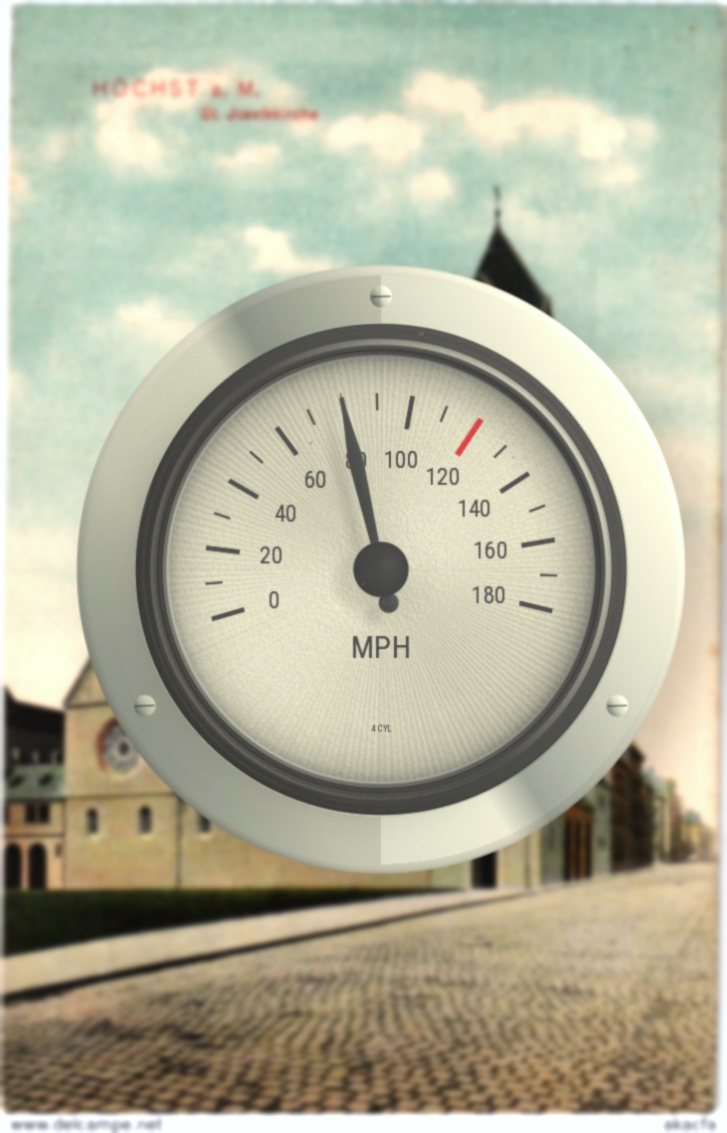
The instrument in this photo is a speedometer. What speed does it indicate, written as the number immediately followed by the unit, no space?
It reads 80mph
